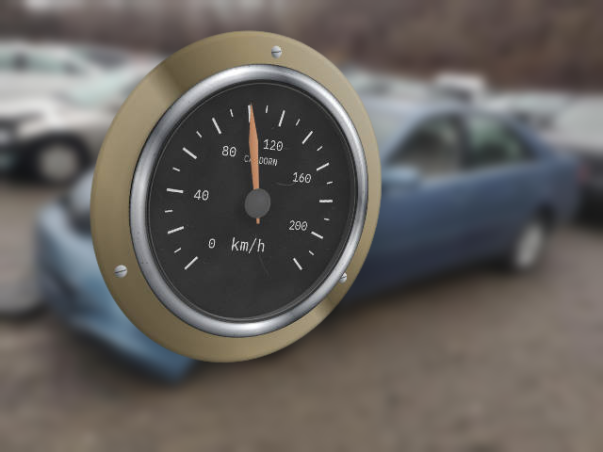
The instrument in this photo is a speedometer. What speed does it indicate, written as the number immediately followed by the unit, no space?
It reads 100km/h
